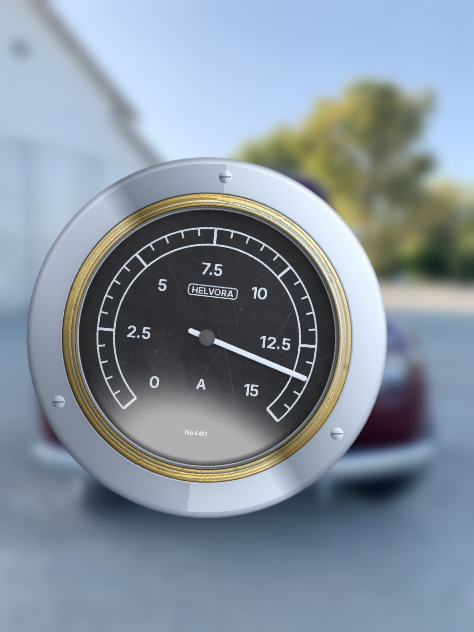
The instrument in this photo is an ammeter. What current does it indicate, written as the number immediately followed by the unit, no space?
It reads 13.5A
